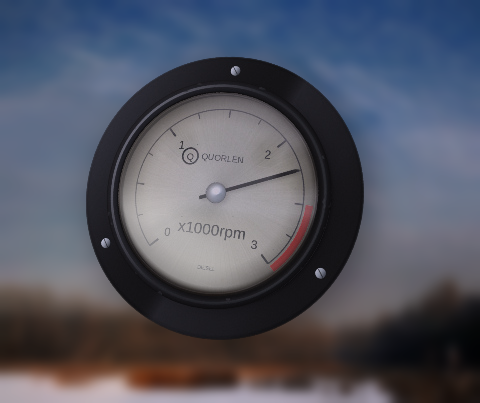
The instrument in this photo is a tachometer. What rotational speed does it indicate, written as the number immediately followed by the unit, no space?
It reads 2250rpm
